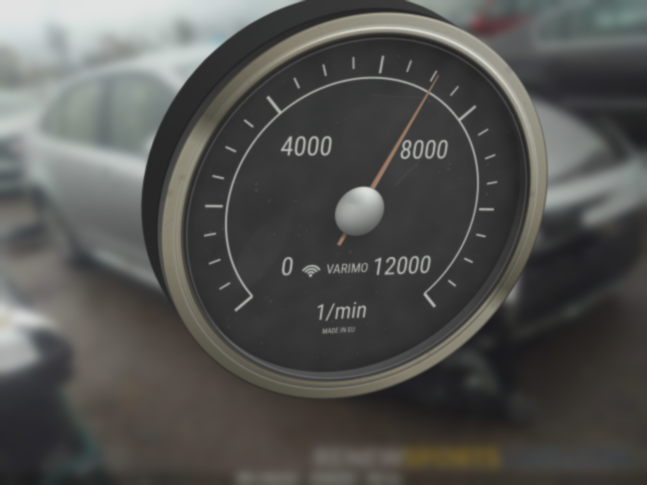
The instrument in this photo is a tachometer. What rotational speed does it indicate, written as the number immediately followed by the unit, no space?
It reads 7000rpm
